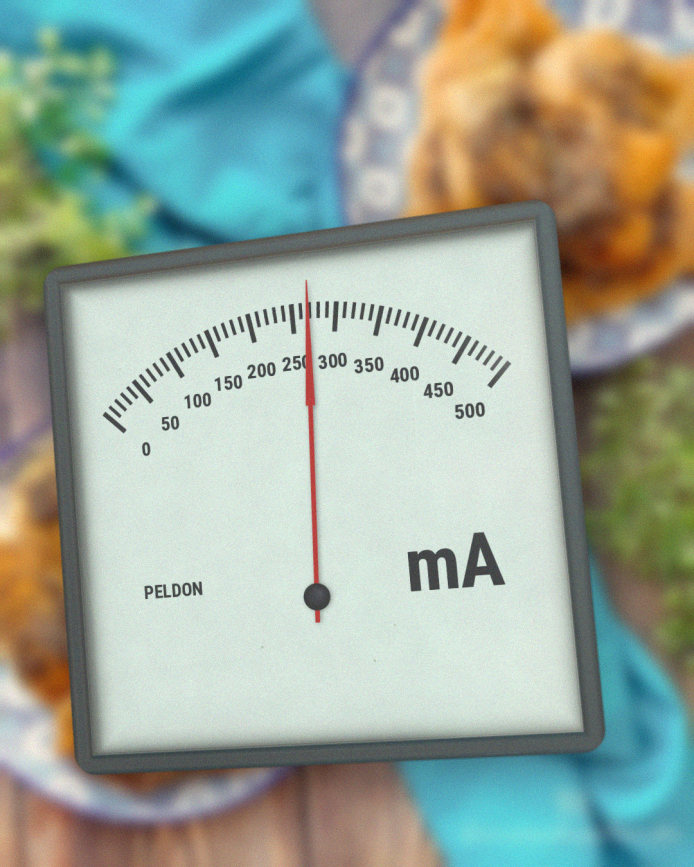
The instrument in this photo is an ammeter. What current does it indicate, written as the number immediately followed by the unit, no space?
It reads 270mA
